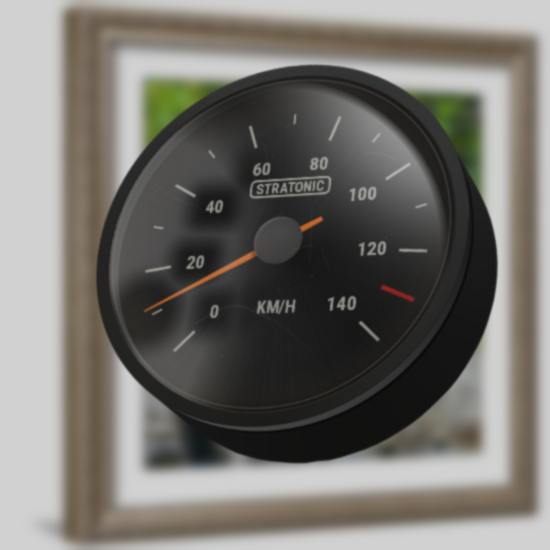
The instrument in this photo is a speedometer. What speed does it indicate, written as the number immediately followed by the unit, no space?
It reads 10km/h
